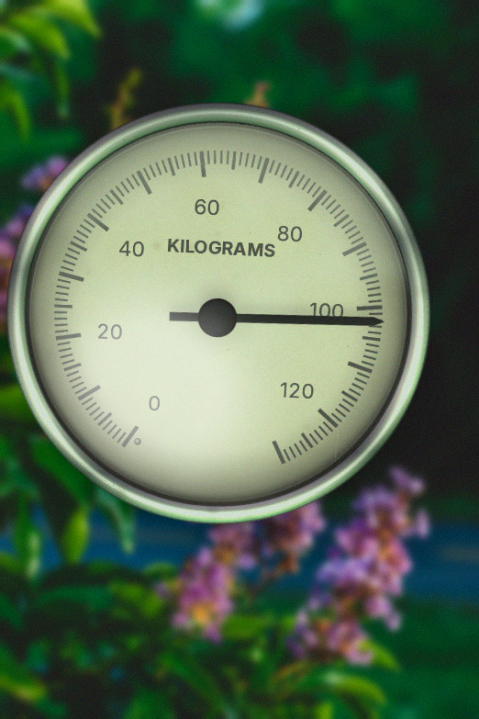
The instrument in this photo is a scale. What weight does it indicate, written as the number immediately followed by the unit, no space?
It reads 102kg
